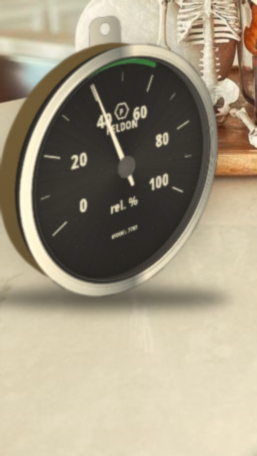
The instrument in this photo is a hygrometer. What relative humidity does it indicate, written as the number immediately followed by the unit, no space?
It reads 40%
